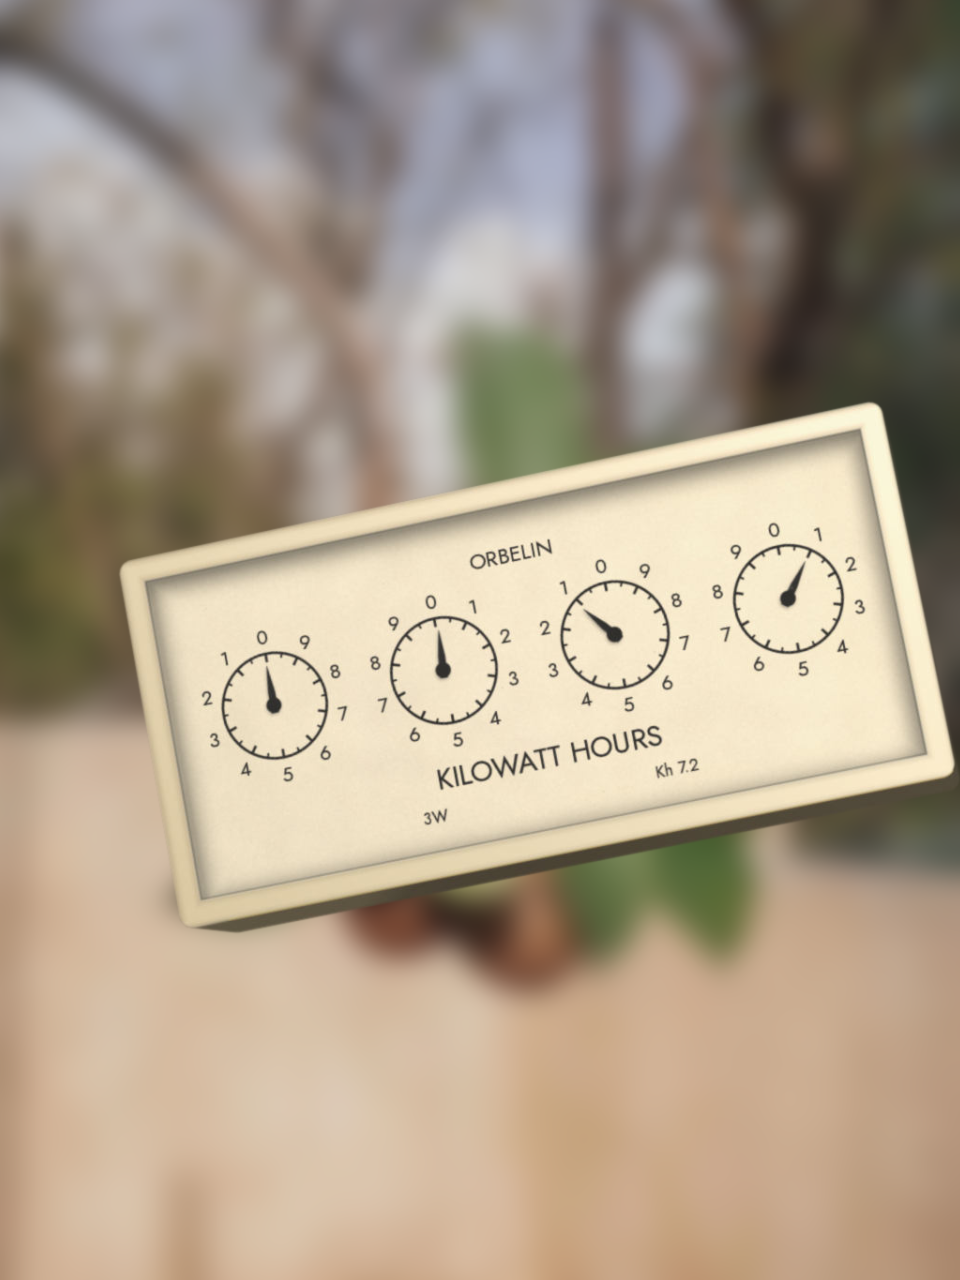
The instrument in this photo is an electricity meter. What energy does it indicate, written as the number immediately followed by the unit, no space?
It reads 11kWh
